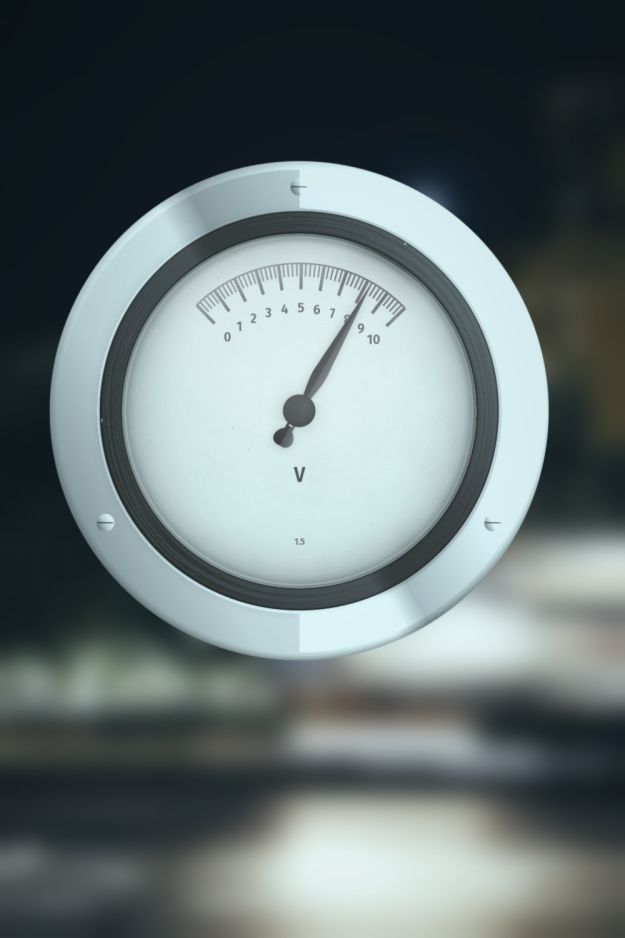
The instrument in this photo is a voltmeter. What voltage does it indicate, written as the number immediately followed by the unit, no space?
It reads 8.2V
